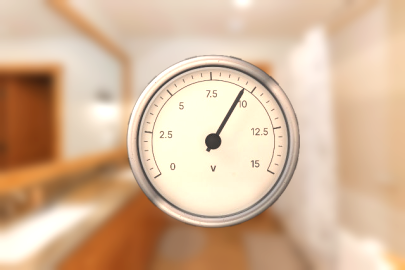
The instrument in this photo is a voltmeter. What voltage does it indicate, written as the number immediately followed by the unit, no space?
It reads 9.5V
